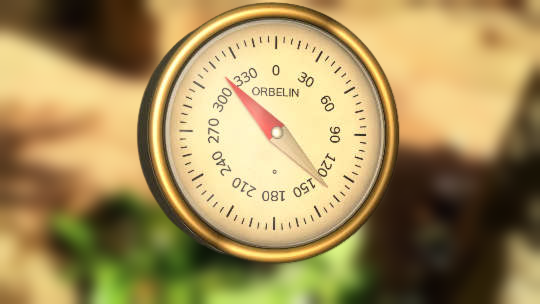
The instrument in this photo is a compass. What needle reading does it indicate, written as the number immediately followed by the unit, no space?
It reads 315°
